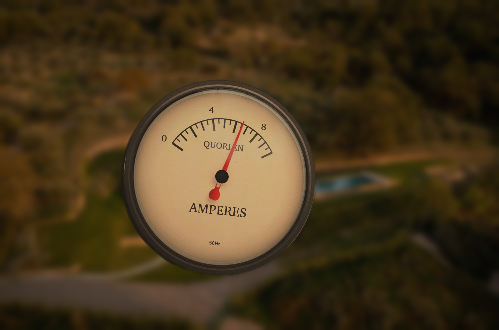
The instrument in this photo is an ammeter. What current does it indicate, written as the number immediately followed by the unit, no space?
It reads 6.5A
